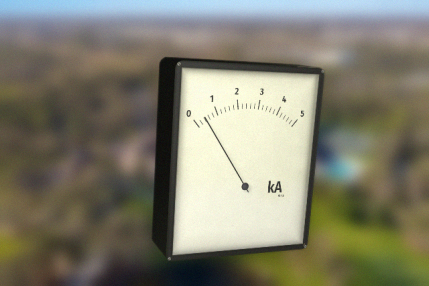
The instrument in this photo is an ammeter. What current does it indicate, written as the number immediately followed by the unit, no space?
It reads 0.4kA
